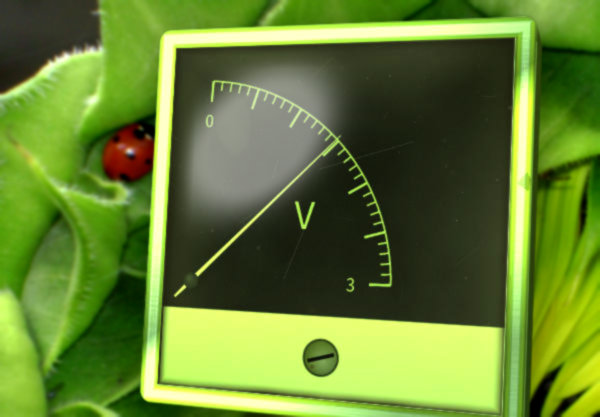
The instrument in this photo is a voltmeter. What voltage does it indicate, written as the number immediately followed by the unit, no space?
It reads 1.5V
